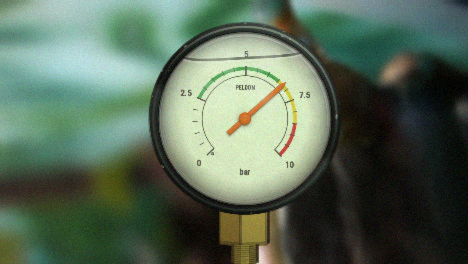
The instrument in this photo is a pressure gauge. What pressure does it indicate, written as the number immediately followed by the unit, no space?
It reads 6.75bar
